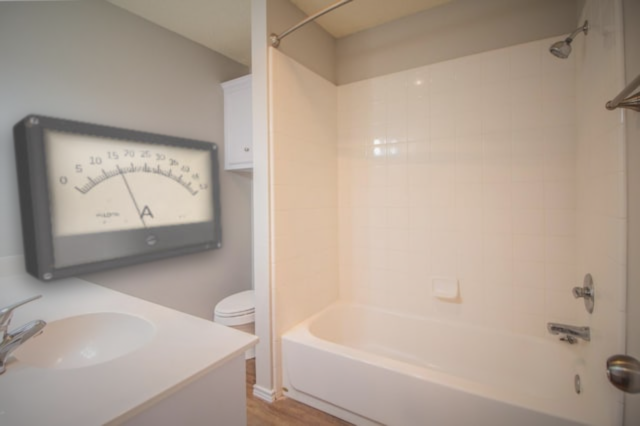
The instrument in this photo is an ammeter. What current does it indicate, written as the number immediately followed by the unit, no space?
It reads 15A
